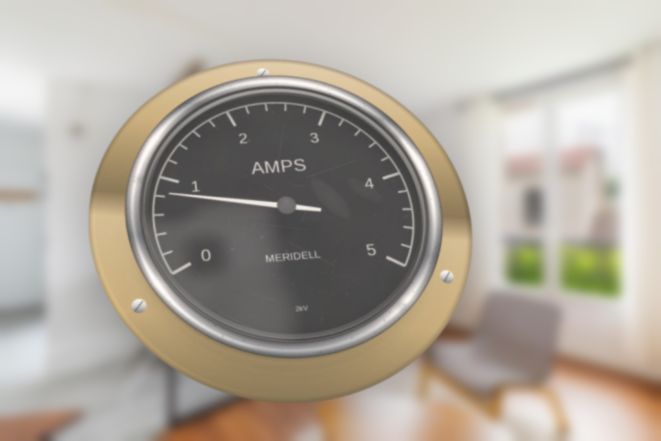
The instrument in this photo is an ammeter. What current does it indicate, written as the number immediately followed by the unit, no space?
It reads 0.8A
